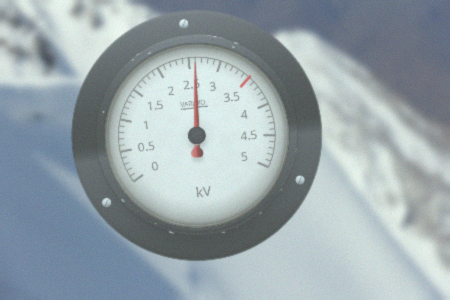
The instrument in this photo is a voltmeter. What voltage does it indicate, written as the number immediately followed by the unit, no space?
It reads 2.6kV
